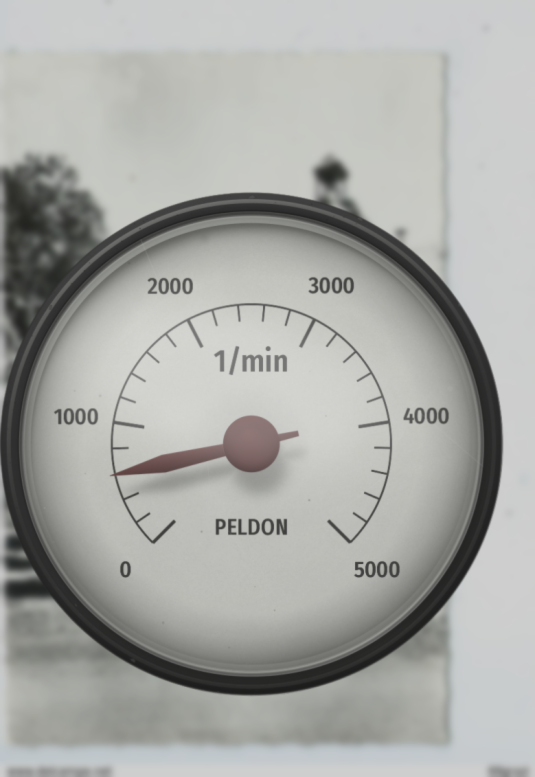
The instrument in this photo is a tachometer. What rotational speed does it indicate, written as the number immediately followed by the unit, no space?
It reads 600rpm
